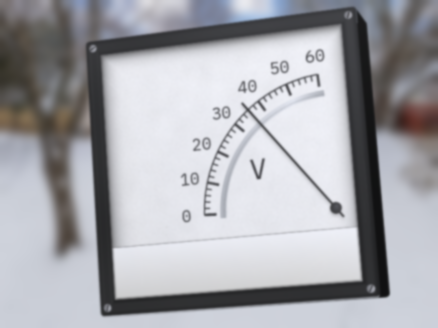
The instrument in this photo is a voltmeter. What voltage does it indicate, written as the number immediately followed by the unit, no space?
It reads 36V
